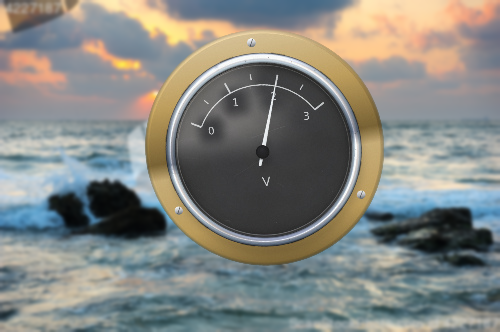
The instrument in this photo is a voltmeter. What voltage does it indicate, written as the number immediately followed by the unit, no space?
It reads 2V
